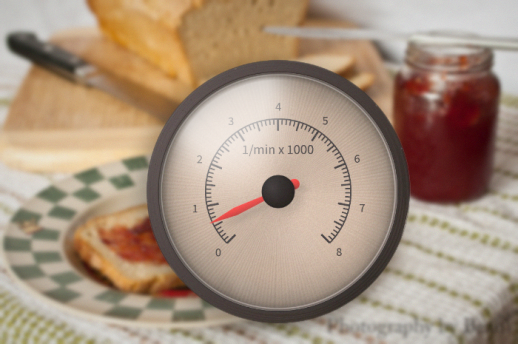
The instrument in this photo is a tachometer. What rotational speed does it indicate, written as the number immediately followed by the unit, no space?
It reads 600rpm
